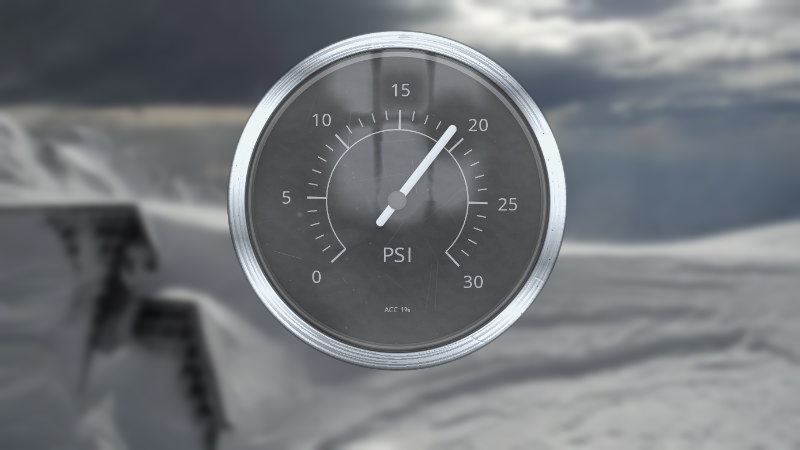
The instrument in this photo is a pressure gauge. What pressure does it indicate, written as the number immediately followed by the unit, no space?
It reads 19psi
